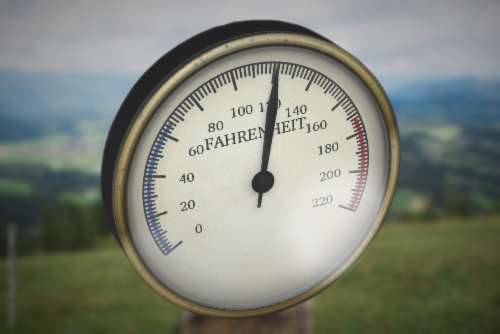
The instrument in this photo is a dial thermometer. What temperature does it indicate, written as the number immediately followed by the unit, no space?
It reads 120°F
